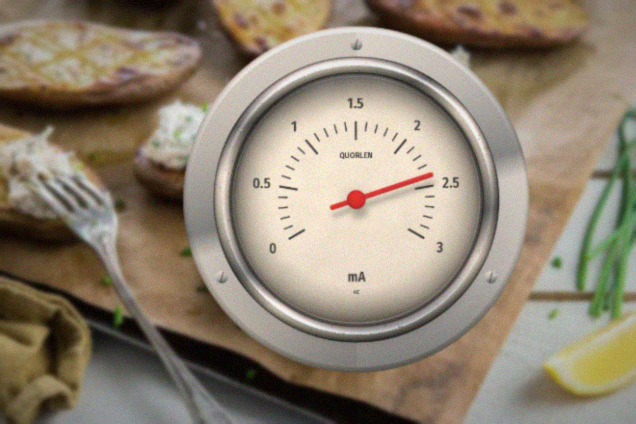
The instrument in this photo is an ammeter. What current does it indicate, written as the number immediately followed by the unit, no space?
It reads 2.4mA
